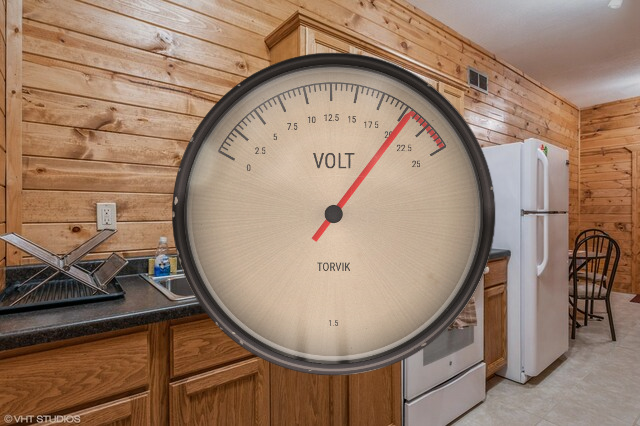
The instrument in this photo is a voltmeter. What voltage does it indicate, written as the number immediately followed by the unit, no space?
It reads 20.5V
